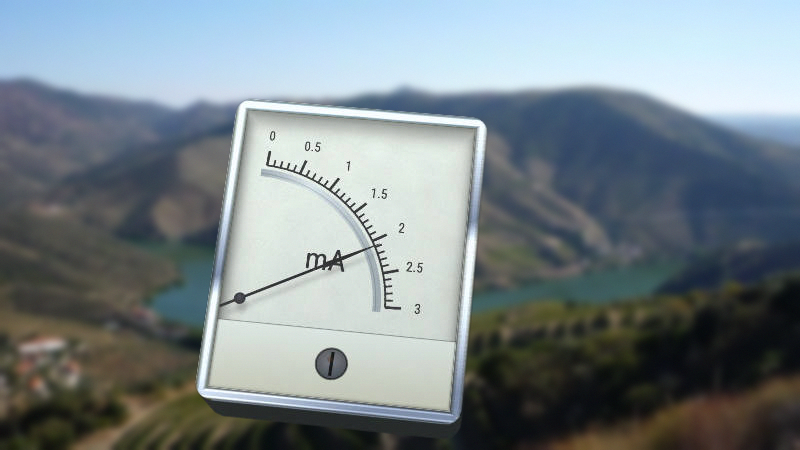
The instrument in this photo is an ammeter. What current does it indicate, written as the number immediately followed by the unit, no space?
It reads 2.1mA
